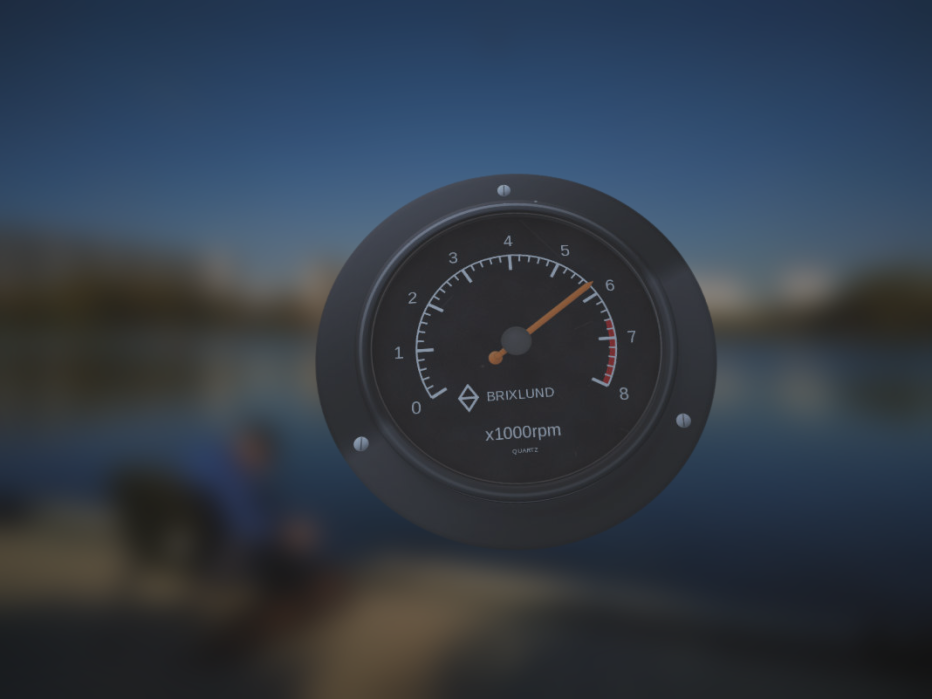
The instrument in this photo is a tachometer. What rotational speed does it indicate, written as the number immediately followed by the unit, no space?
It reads 5800rpm
